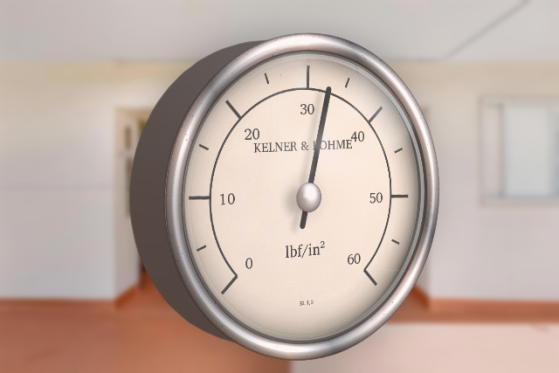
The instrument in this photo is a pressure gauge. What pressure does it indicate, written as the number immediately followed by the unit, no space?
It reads 32.5psi
